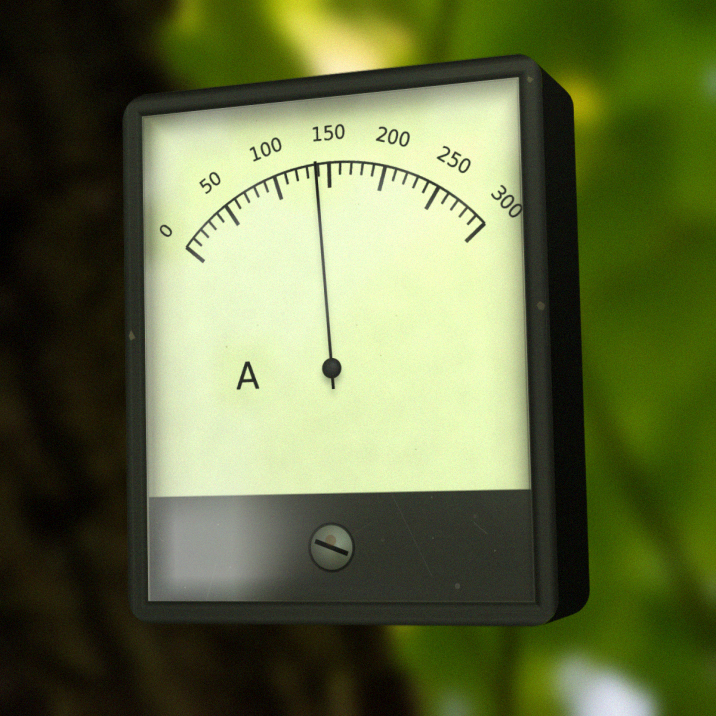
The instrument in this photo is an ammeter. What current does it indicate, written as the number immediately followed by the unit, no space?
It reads 140A
